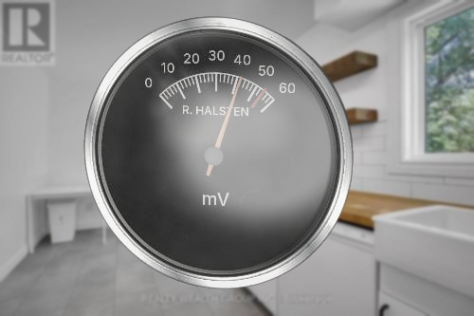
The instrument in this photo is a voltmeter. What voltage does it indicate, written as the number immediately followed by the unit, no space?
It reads 42mV
